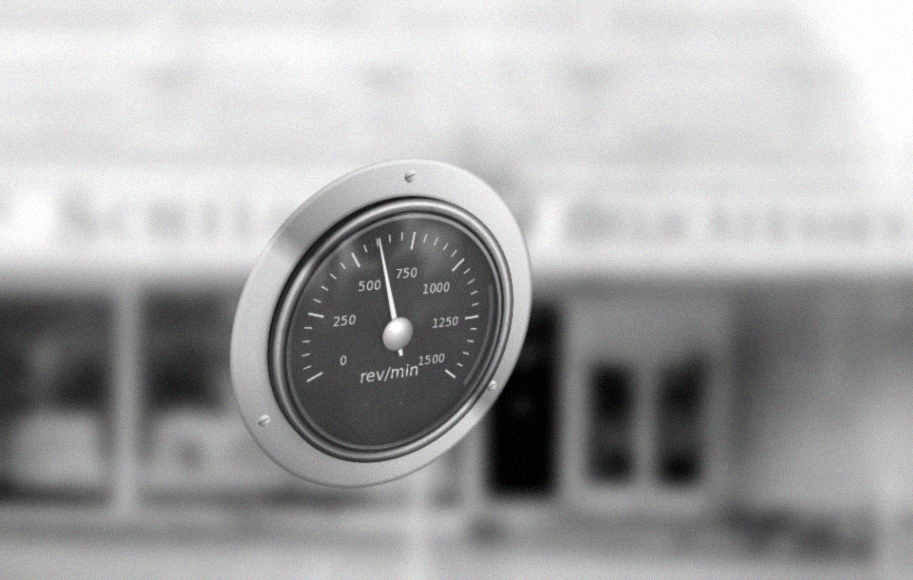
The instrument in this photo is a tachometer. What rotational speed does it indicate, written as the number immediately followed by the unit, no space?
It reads 600rpm
